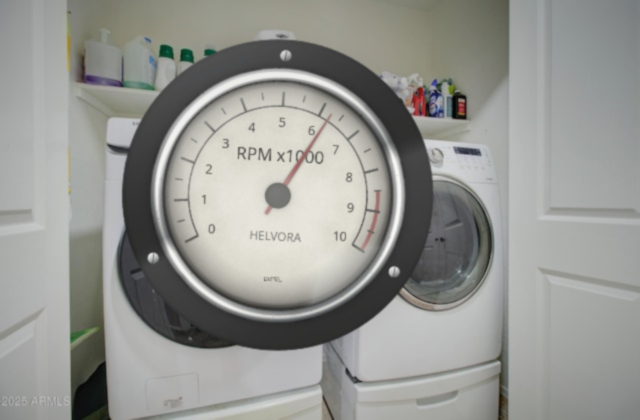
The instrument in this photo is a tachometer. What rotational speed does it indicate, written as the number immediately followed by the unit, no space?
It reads 6250rpm
